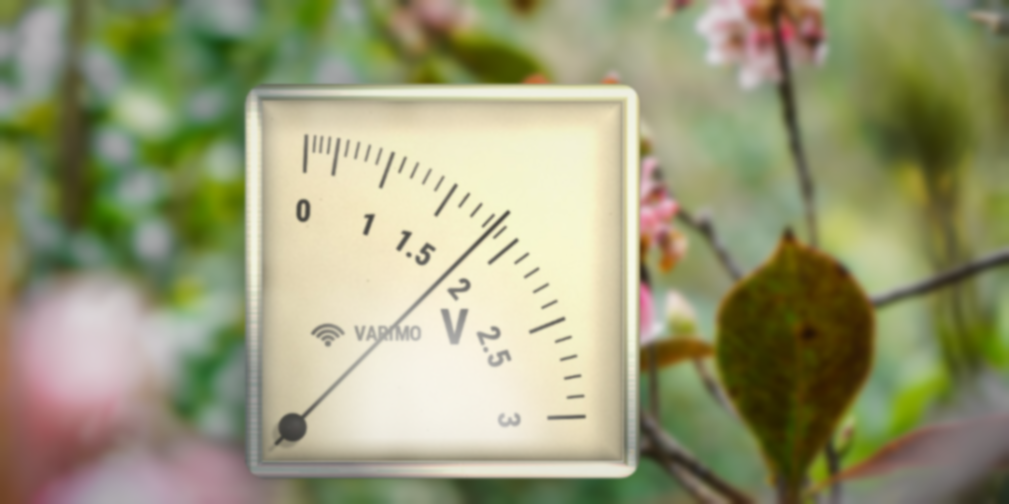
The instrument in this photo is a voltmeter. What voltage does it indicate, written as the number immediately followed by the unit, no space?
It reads 1.85V
